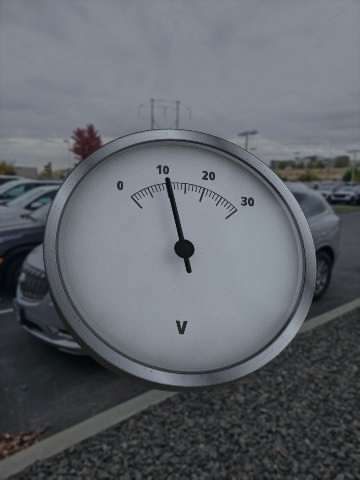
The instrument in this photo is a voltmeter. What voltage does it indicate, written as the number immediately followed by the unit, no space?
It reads 10V
